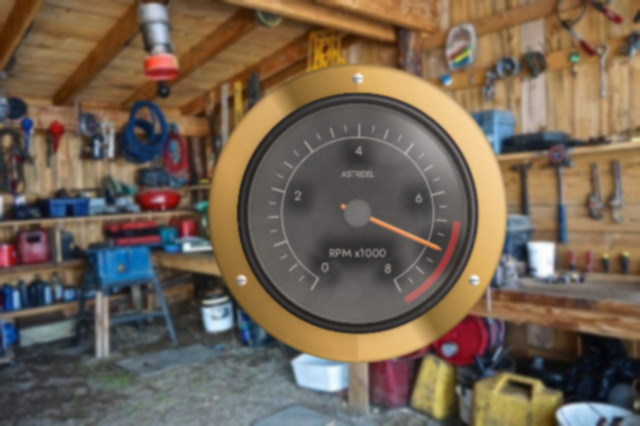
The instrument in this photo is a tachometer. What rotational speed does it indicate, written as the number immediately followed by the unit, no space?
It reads 7000rpm
